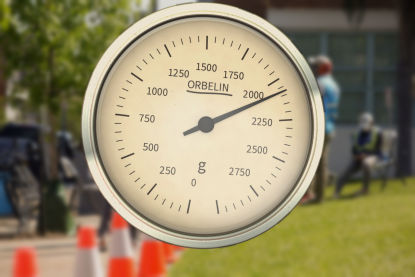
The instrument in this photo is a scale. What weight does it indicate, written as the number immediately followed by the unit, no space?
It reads 2075g
